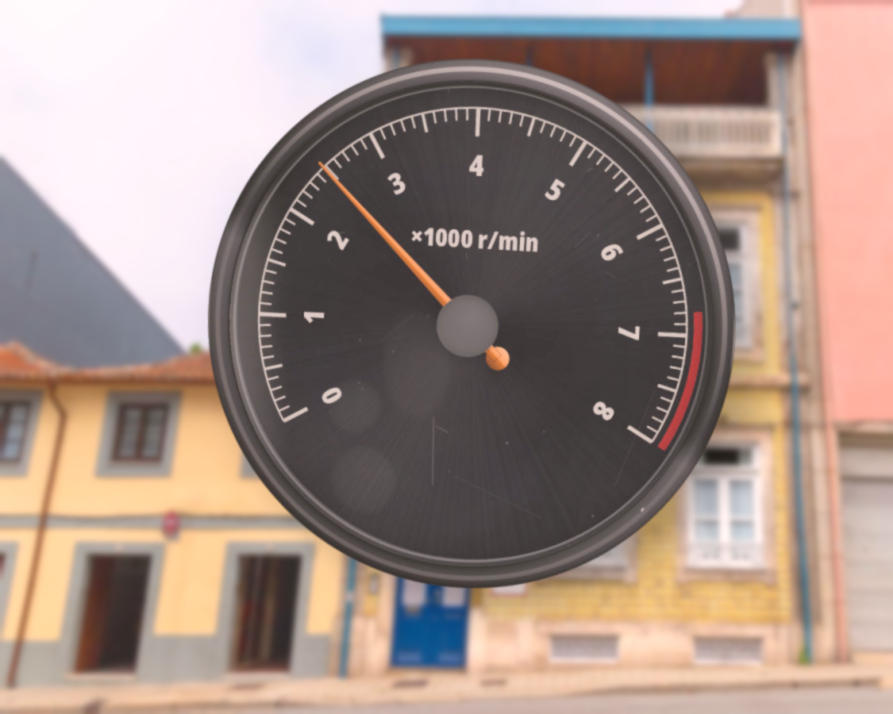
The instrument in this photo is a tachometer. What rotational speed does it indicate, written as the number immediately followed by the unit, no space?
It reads 2500rpm
